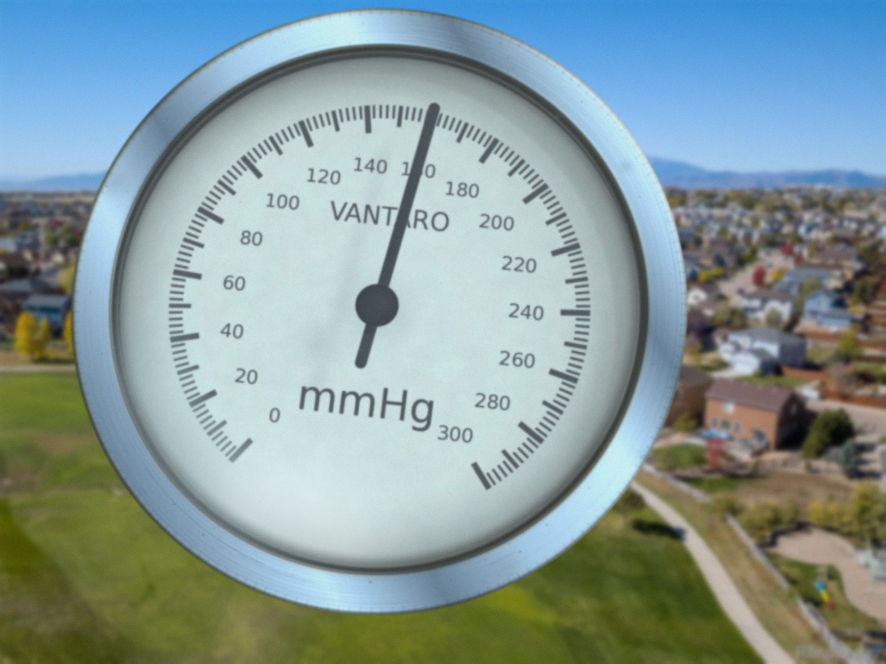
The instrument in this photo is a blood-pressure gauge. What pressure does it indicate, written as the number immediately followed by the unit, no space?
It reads 160mmHg
